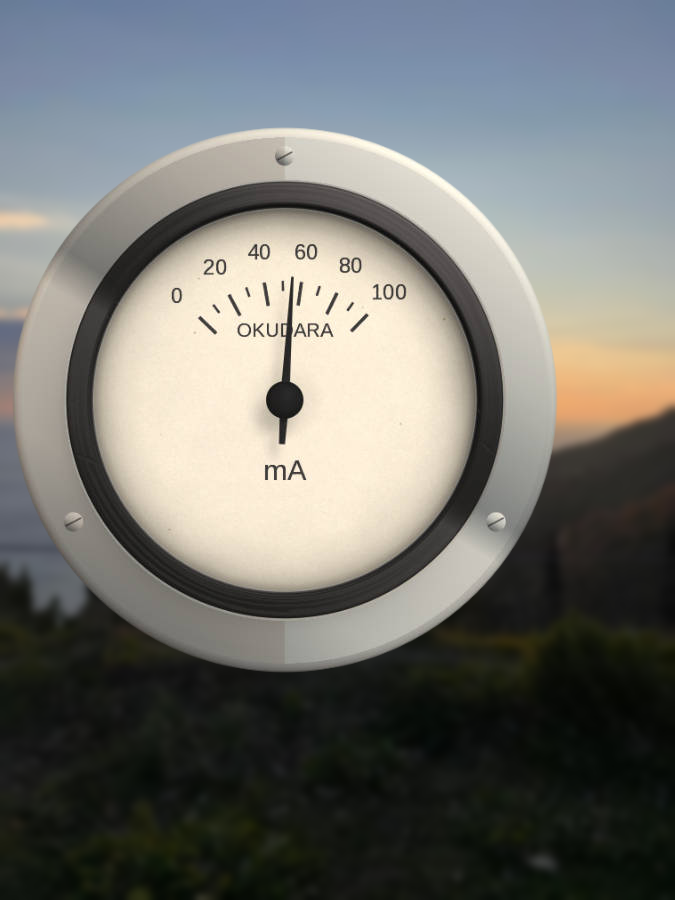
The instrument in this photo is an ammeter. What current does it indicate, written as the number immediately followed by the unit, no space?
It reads 55mA
